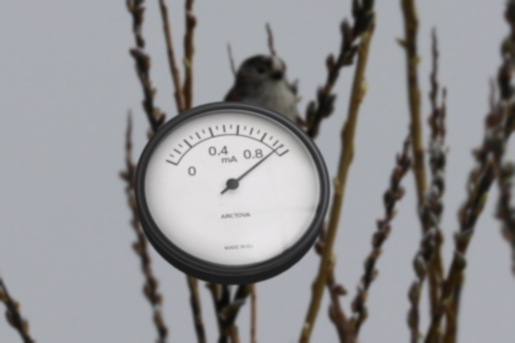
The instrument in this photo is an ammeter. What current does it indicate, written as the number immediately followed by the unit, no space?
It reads 0.95mA
